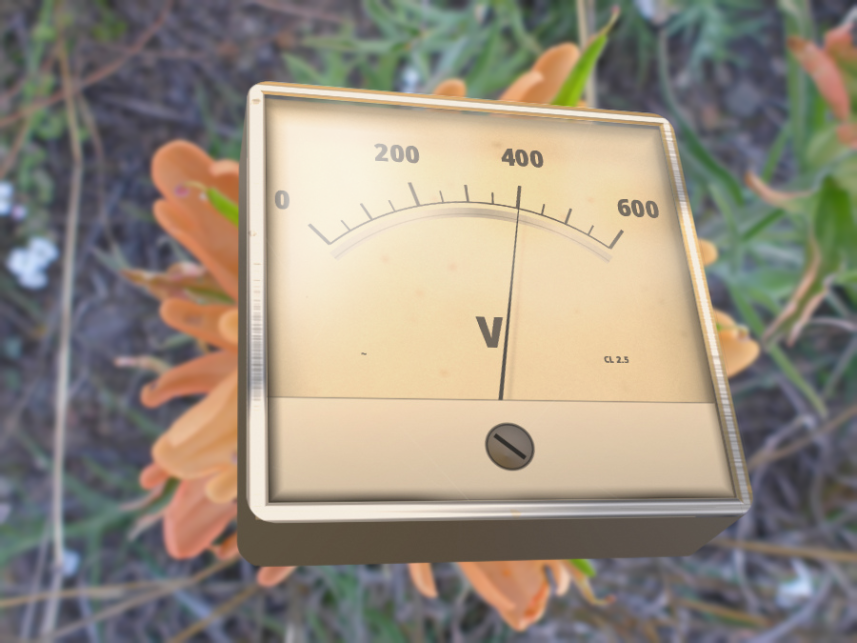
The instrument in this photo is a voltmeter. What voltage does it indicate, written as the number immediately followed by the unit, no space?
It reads 400V
